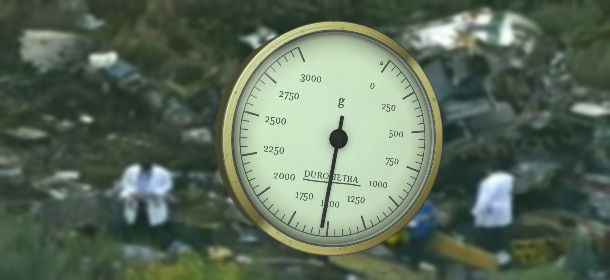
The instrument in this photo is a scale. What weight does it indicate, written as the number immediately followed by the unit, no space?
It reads 1550g
